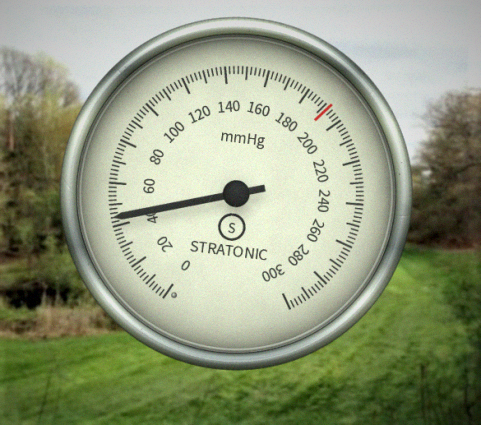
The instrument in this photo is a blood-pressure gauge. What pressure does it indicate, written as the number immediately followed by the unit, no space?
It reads 44mmHg
